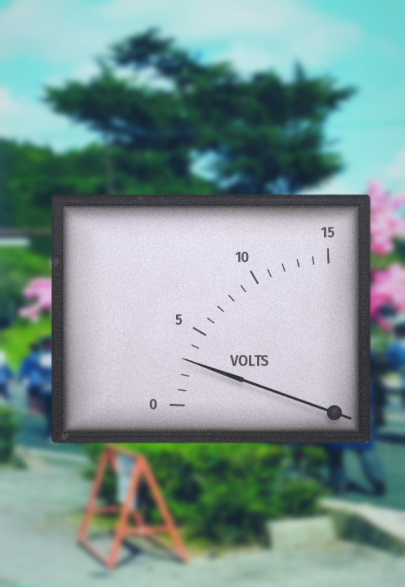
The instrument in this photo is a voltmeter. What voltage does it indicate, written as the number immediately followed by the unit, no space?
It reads 3V
